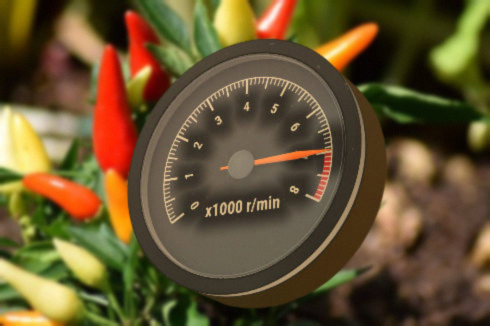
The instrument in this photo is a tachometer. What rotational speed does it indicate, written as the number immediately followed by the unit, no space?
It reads 7000rpm
